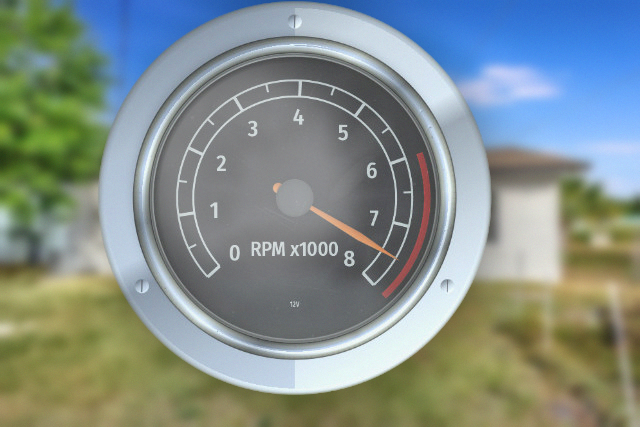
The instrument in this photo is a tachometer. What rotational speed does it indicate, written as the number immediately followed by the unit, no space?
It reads 7500rpm
